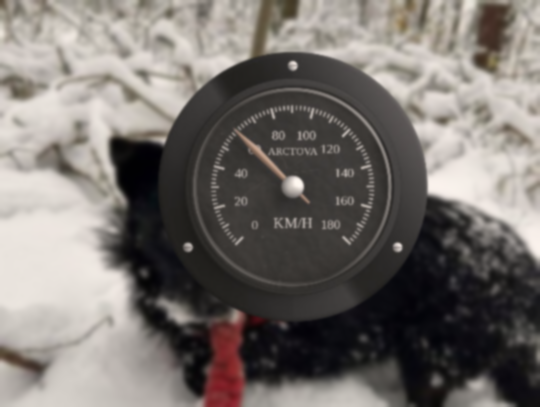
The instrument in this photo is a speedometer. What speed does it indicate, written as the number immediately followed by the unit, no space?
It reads 60km/h
